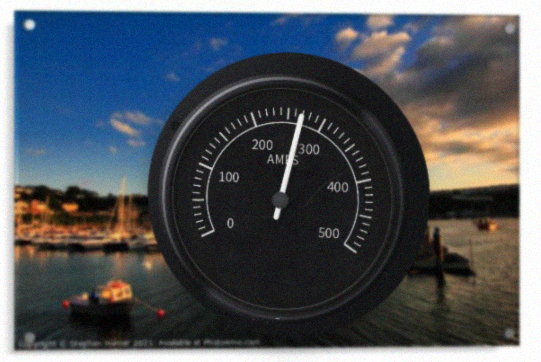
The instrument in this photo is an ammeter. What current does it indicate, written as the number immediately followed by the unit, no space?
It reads 270A
